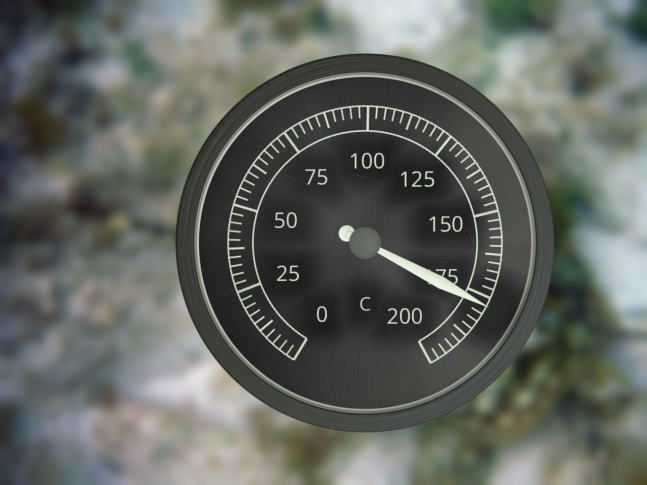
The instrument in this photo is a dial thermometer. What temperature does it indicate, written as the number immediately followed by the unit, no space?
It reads 177.5°C
